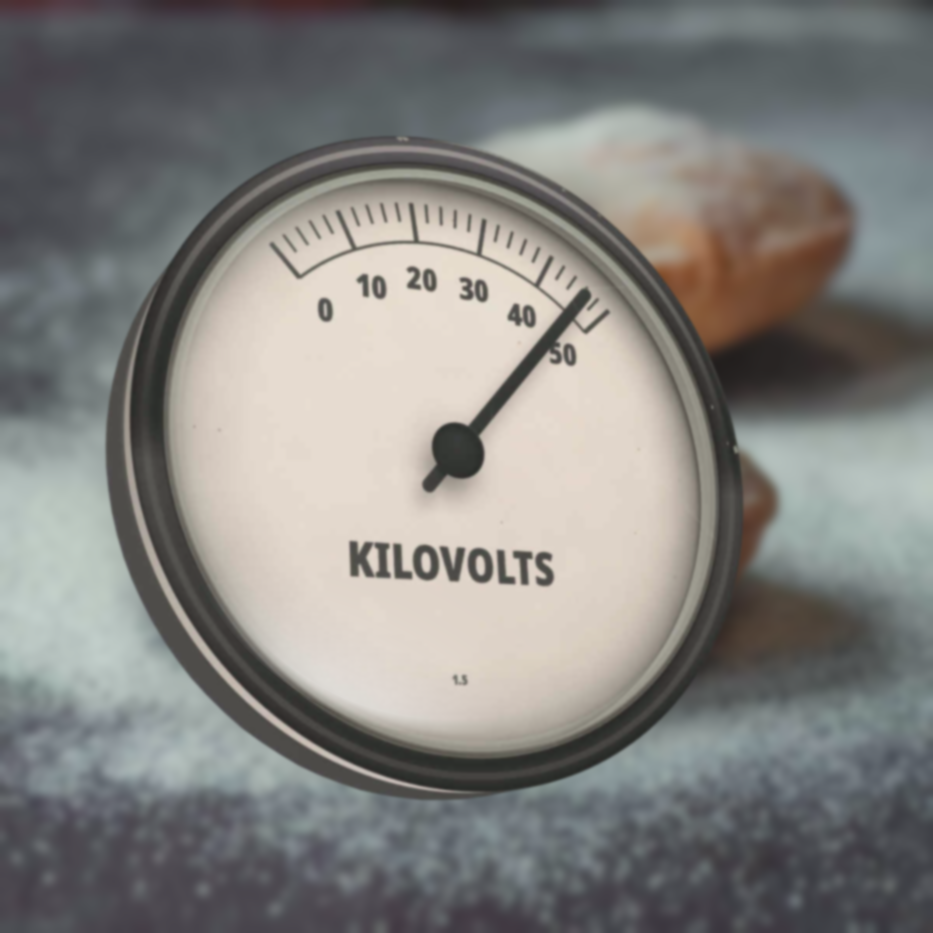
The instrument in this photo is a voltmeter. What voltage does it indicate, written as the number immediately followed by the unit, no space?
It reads 46kV
